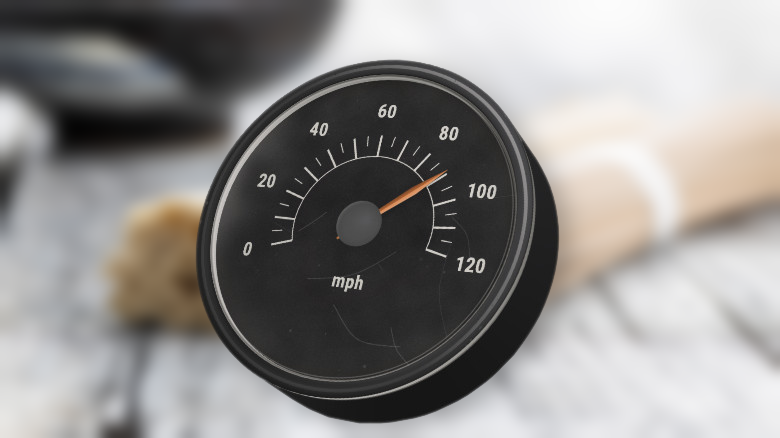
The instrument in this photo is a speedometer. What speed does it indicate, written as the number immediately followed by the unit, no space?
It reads 90mph
